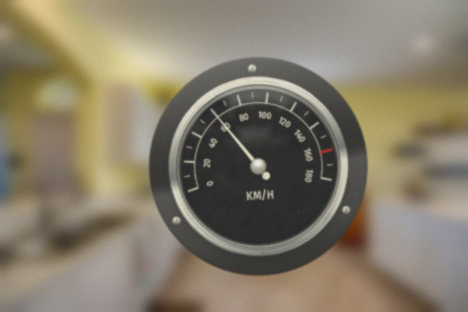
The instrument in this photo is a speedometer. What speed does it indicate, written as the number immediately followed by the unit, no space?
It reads 60km/h
